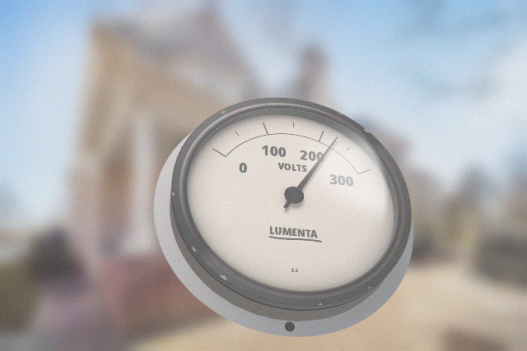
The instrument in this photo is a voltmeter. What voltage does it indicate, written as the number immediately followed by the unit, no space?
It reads 225V
